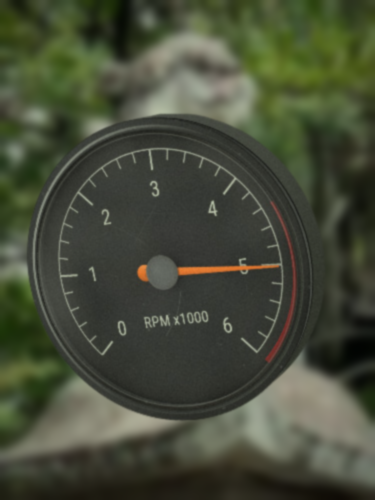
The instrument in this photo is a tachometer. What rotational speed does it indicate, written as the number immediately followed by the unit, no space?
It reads 5000rpm
